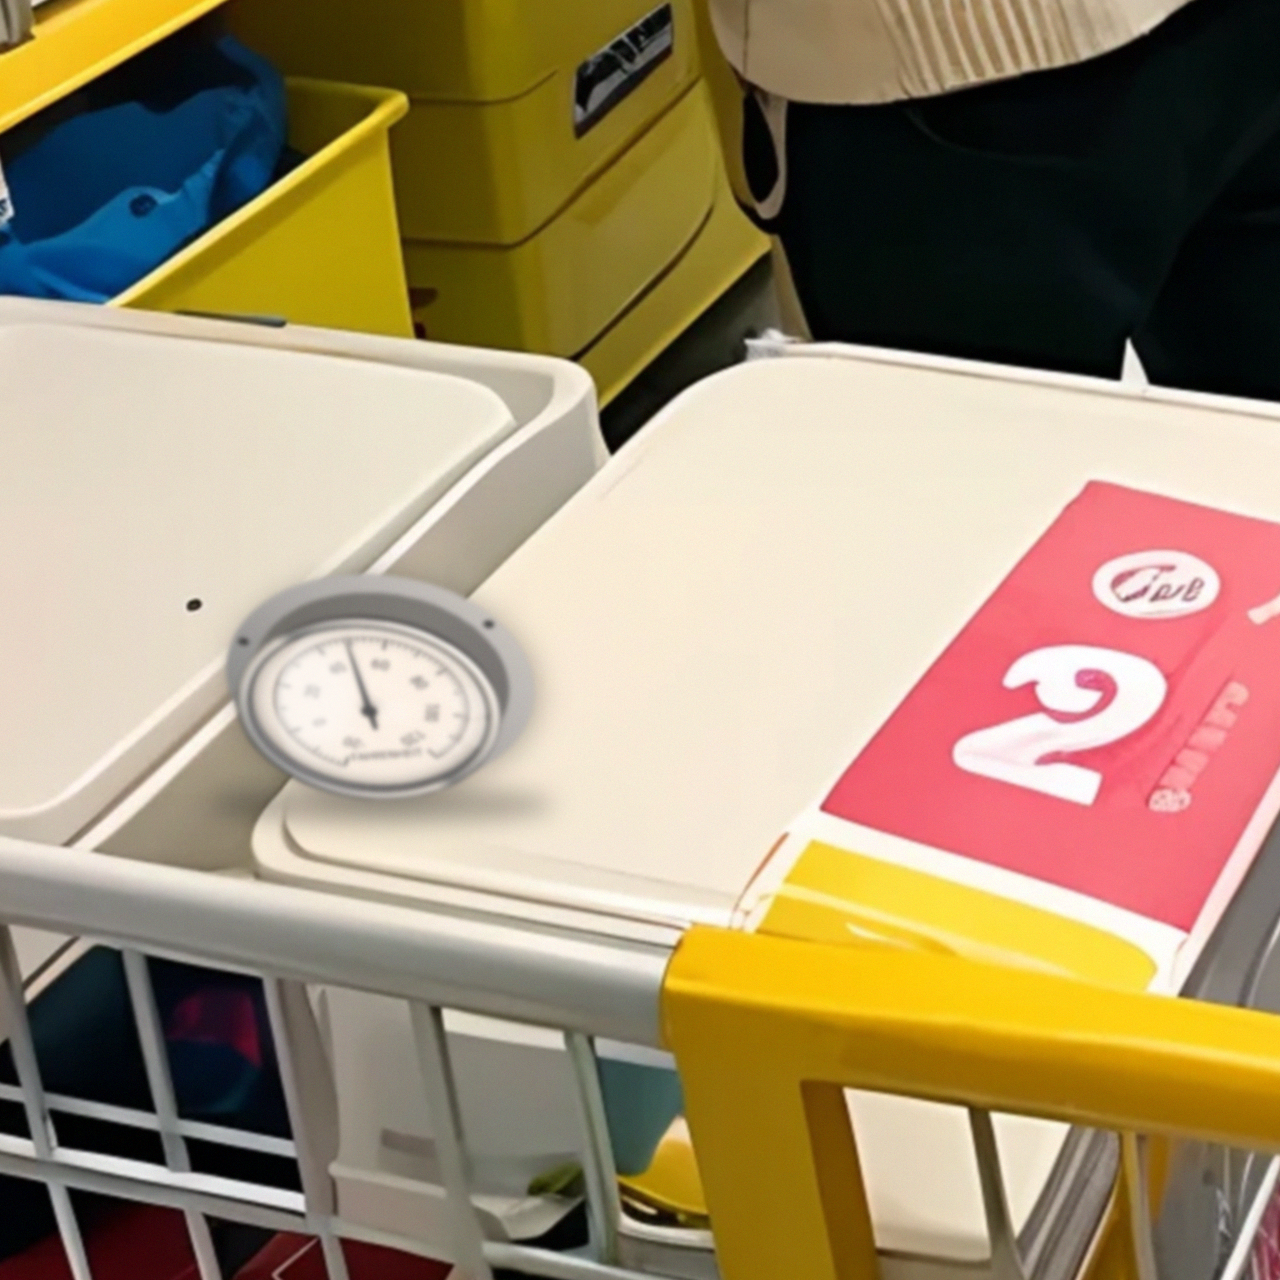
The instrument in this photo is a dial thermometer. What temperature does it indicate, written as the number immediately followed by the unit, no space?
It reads 50°F
